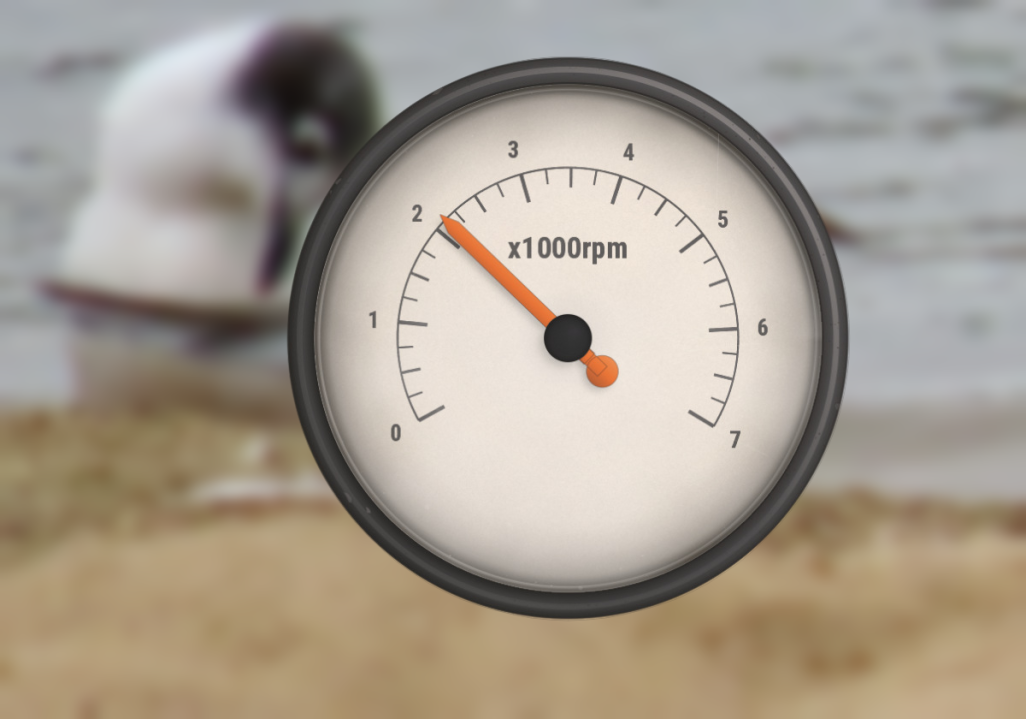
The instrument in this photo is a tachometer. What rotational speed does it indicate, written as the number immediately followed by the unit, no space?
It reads 2125rpm
